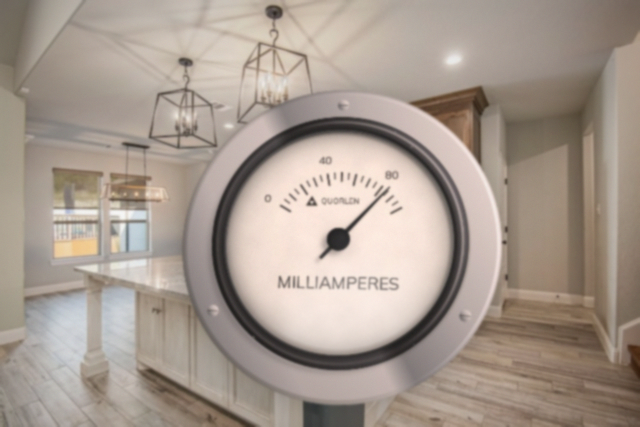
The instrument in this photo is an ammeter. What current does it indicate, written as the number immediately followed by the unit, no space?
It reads 85mA
